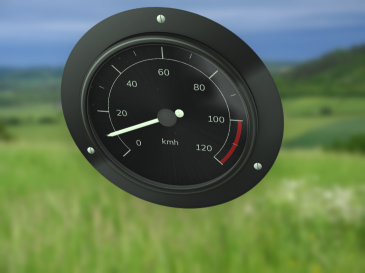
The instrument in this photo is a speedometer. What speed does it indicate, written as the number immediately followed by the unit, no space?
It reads 10km/h
